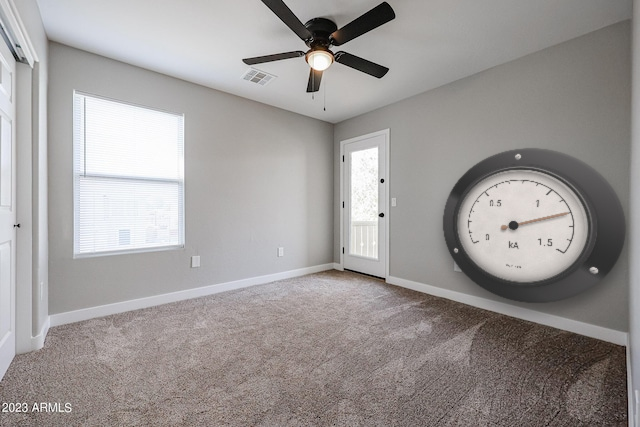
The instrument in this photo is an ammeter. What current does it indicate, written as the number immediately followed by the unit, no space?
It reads 1.2kA
